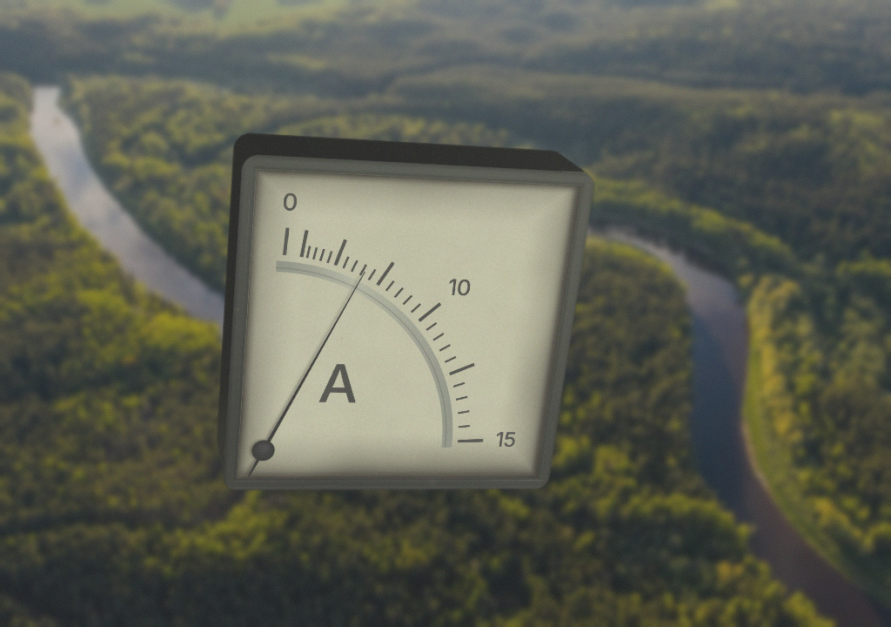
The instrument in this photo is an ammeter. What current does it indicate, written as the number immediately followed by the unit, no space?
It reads 6.5A
